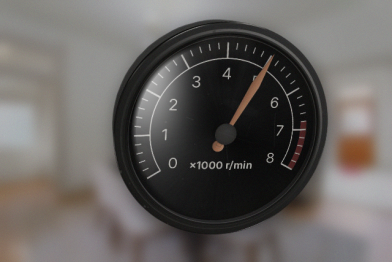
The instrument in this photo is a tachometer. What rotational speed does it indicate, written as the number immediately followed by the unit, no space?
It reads 5000rpm
